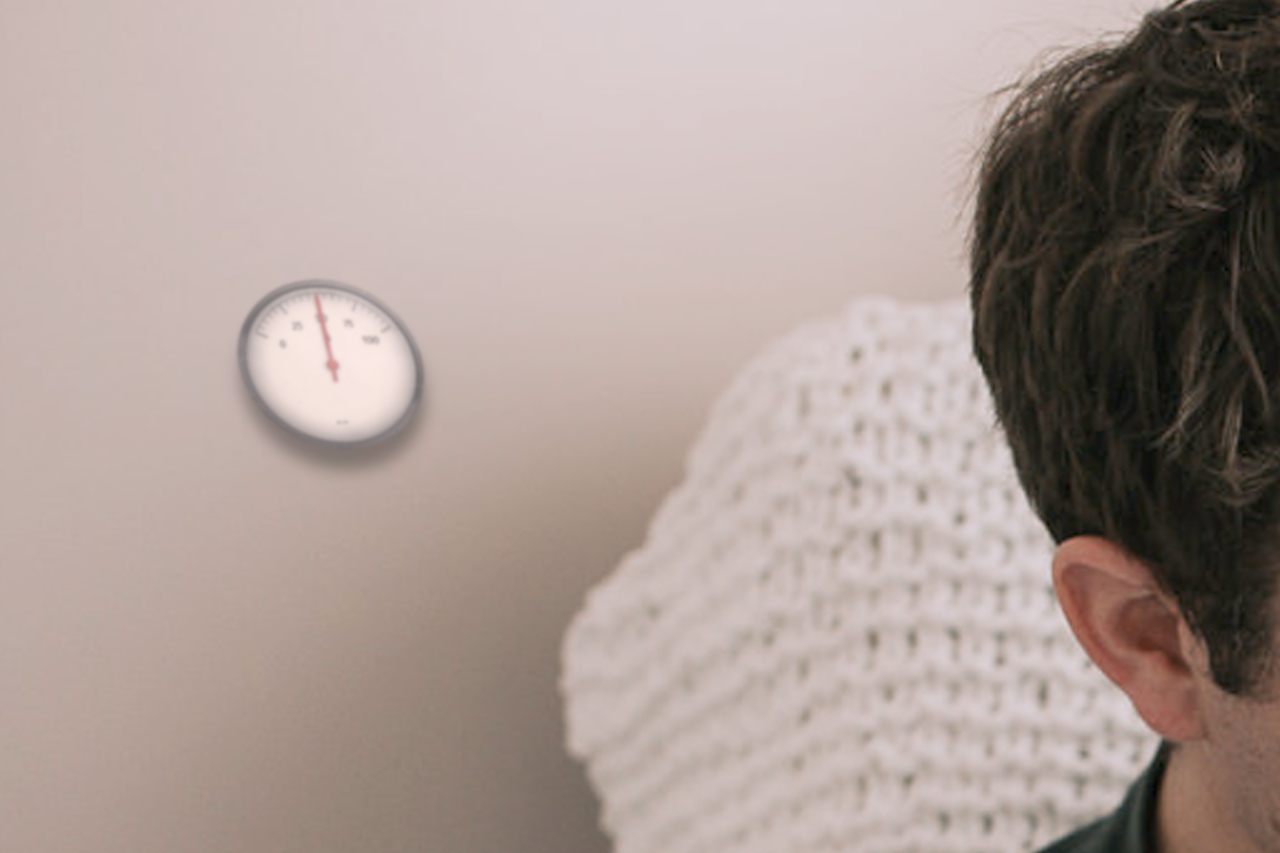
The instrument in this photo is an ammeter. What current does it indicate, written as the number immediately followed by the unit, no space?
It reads 50A
